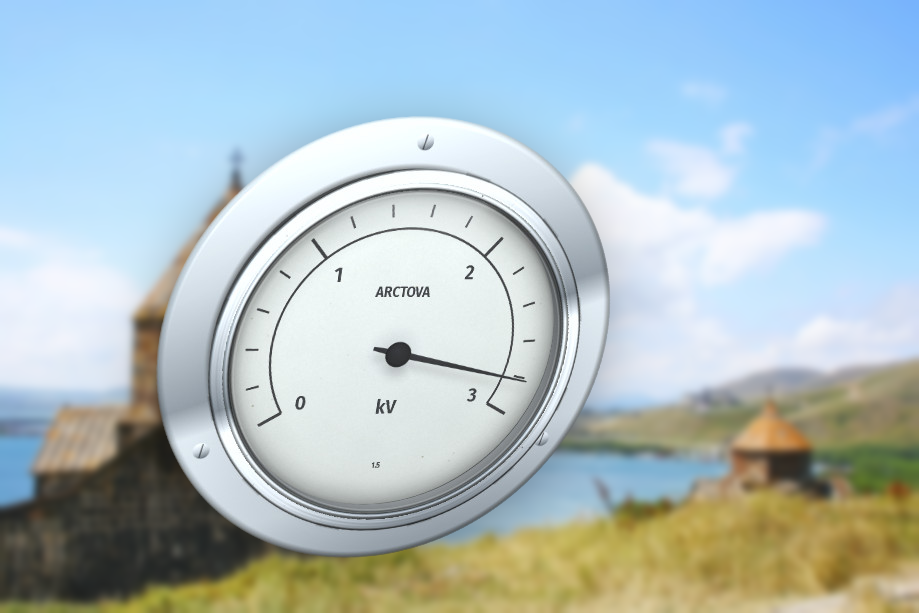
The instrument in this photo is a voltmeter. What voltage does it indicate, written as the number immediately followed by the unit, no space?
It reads 2.8kV
